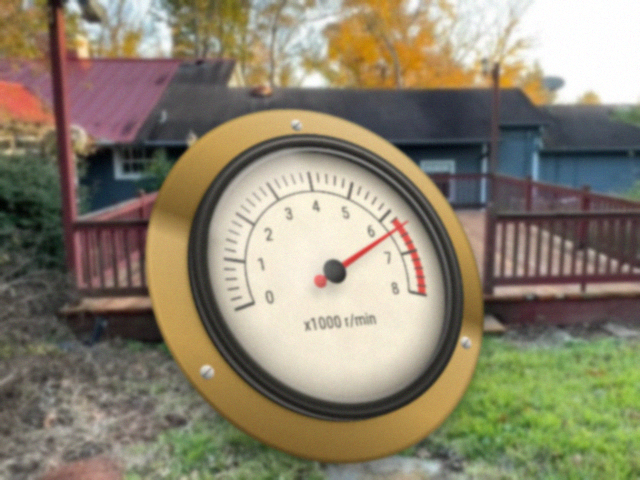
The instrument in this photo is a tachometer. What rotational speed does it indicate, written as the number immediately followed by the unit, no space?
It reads 6400rpm
